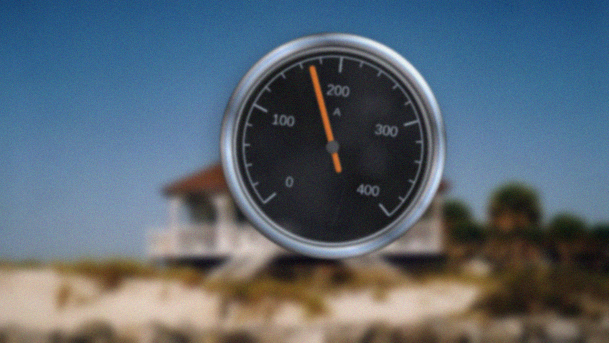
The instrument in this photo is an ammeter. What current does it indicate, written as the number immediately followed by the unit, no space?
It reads 170A
